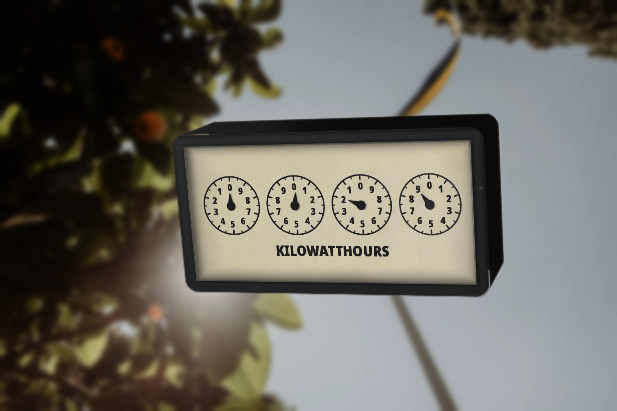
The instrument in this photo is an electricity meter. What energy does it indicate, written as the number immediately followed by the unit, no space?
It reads 19kWh
